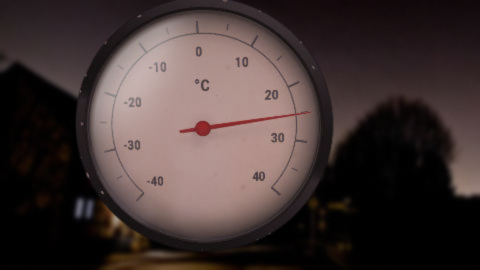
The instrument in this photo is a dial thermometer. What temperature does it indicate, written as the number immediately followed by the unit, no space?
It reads 25°C
